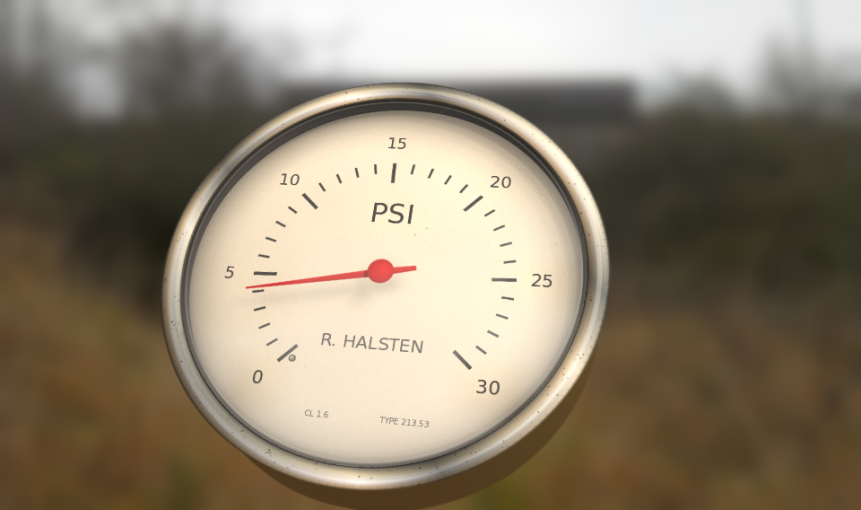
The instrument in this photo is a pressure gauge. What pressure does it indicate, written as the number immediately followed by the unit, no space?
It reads 4psi
